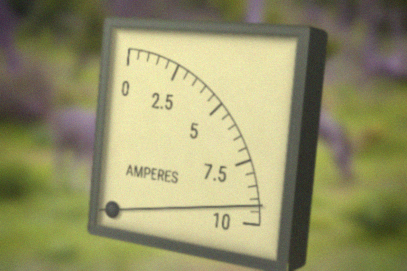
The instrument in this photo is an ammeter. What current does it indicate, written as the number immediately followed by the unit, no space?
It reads 9.25A
